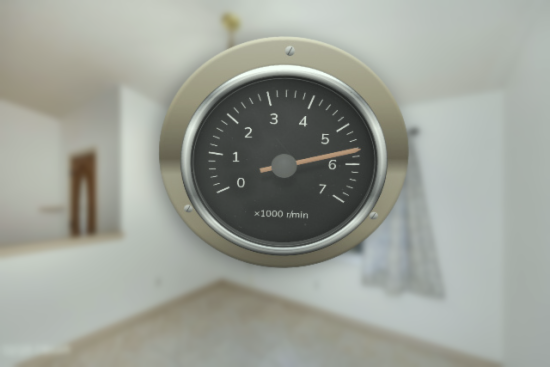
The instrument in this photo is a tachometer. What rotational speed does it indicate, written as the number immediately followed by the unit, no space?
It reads 5600rpm
